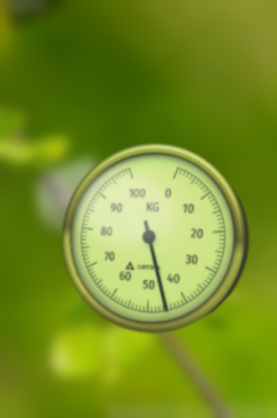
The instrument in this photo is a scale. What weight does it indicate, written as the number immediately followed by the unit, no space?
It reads 45kg
